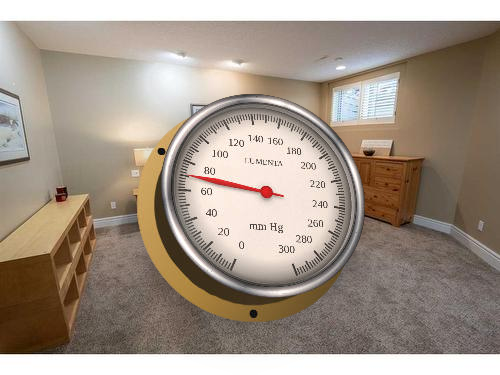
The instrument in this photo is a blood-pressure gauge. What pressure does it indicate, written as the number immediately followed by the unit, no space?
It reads 70mmHg
